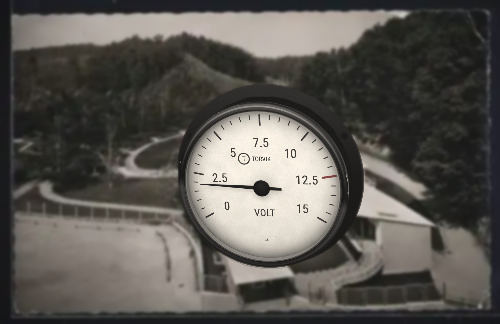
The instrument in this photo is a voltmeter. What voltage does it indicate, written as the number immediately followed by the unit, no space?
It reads 2V
